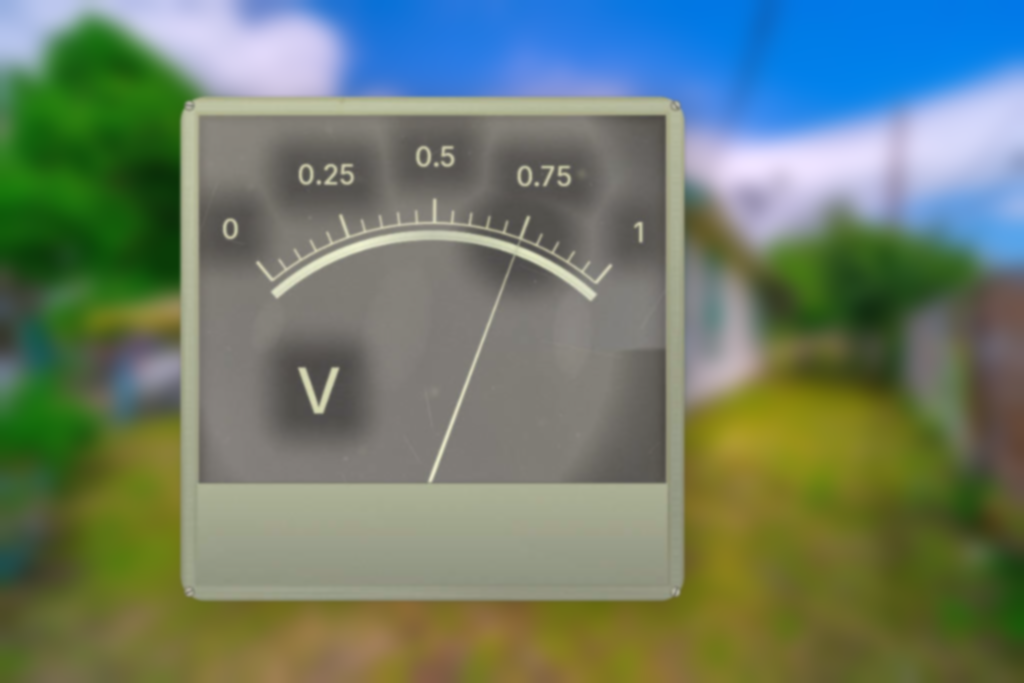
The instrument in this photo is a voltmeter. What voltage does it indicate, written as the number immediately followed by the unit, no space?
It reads 0.75V
